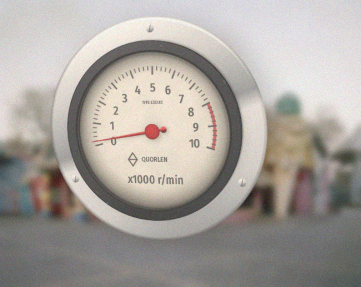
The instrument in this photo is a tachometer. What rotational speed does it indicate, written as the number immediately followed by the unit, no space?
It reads 200rpm
